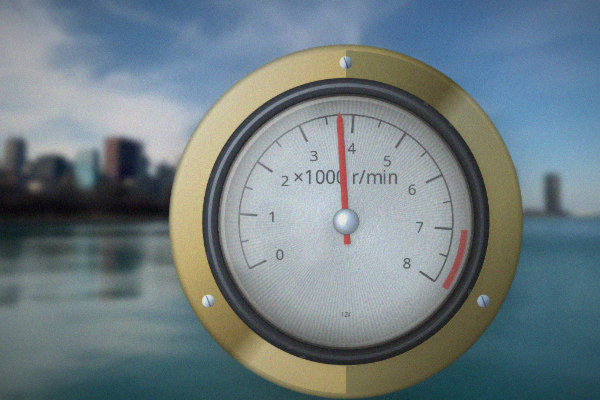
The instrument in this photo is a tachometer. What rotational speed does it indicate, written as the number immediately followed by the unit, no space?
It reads 3750rpm
